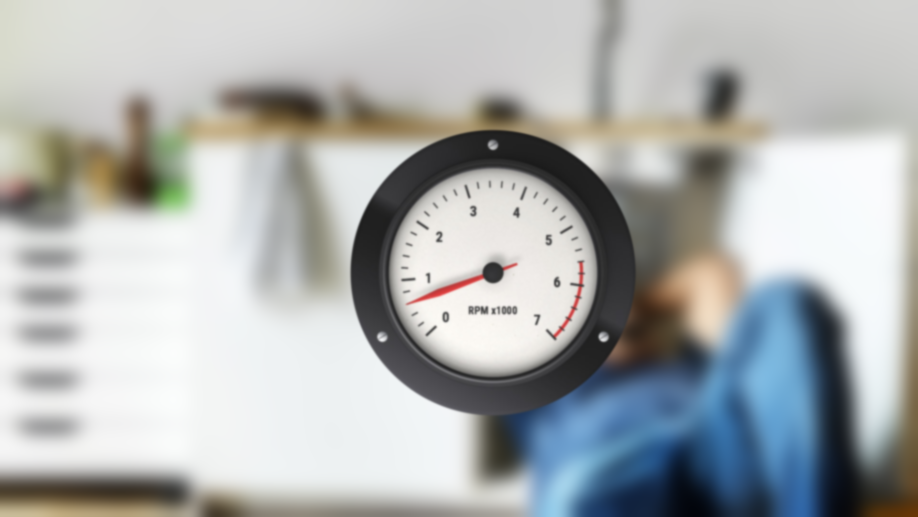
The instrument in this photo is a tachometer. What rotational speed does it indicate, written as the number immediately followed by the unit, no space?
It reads 600rpm
